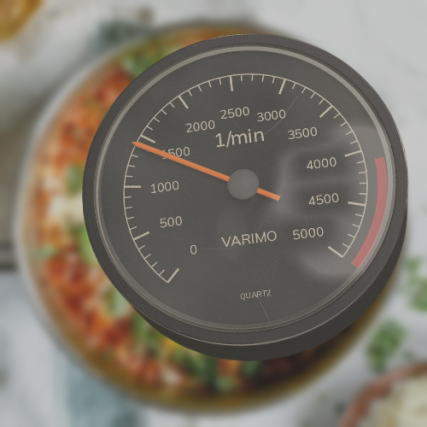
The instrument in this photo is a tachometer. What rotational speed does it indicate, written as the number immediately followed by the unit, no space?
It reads 1400rpm
